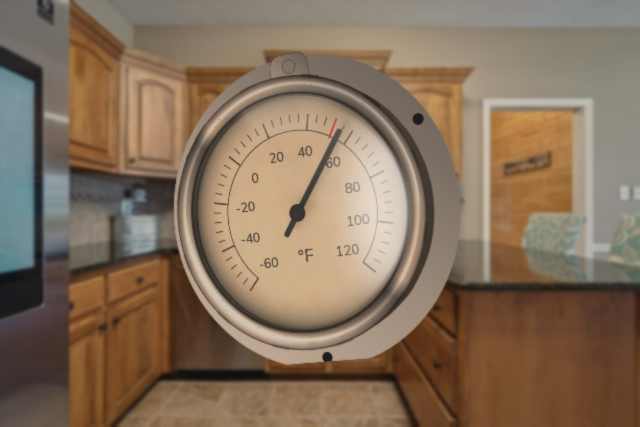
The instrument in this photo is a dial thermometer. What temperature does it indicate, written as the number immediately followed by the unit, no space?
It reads 56°F
